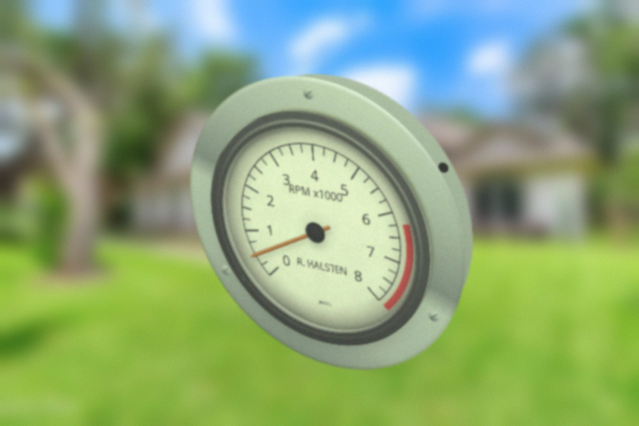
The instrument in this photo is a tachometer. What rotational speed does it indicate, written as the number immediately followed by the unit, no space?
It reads 500rpm
